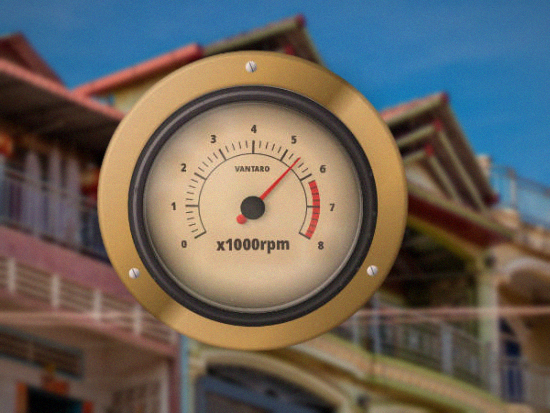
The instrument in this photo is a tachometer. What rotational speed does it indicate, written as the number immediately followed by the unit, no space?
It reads 5400rpm
